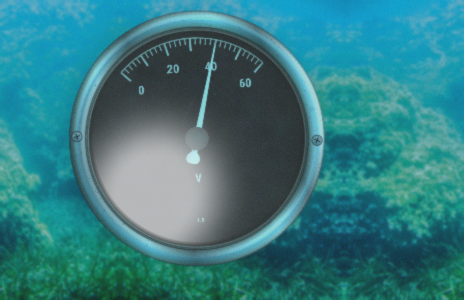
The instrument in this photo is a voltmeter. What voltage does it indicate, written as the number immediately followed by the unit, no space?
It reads 40V
